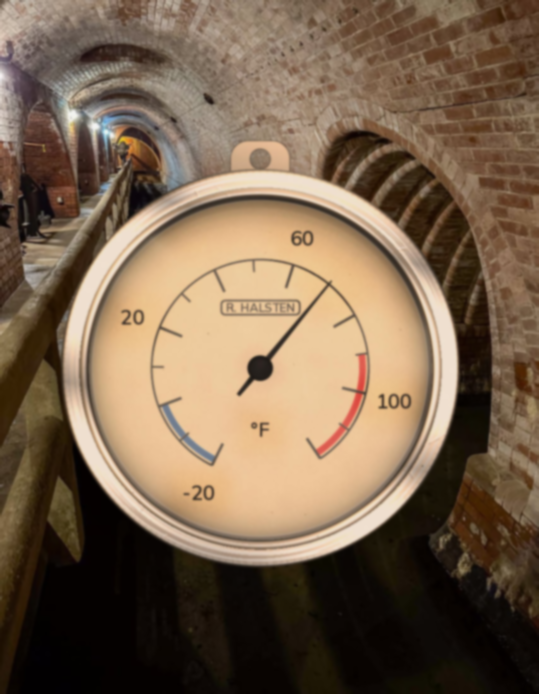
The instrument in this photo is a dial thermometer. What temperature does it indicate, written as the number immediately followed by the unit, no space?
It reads 70°F
